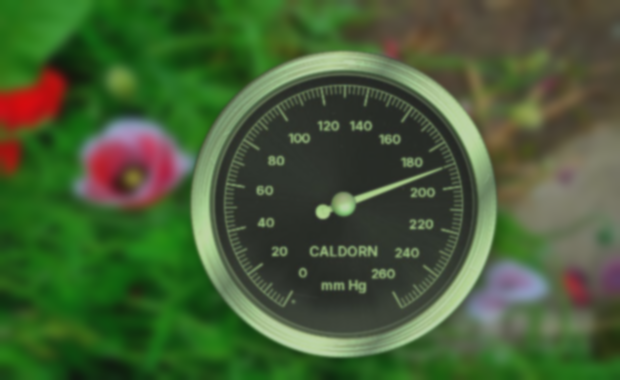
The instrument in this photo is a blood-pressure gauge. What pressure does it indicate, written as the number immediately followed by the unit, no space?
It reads 190mmHg
